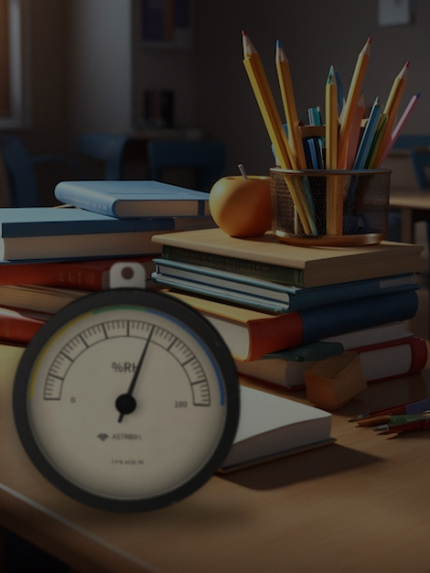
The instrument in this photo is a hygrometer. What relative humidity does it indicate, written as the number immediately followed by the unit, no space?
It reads 60%
